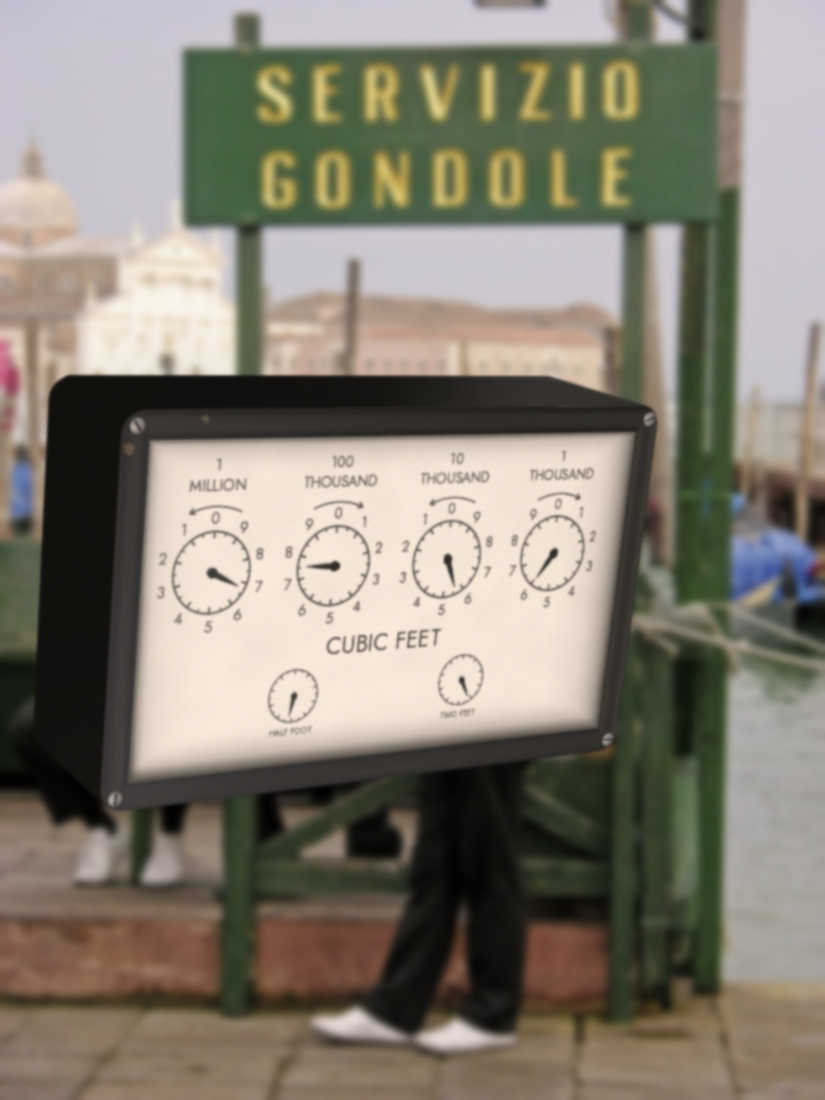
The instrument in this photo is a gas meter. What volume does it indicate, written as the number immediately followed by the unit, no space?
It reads 675600ft³
